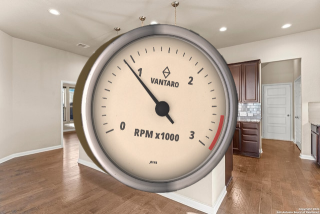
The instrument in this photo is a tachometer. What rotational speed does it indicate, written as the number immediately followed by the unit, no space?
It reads 900rpm
